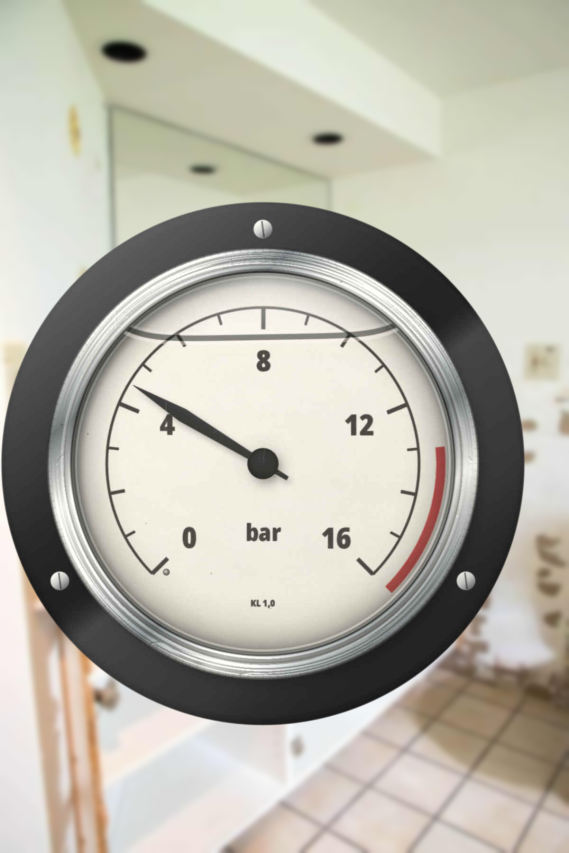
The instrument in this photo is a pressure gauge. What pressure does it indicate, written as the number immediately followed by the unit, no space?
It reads 4.5bar
